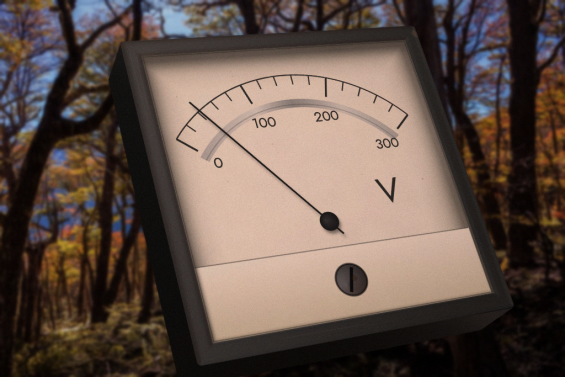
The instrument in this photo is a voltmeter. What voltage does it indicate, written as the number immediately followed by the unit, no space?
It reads 40V
